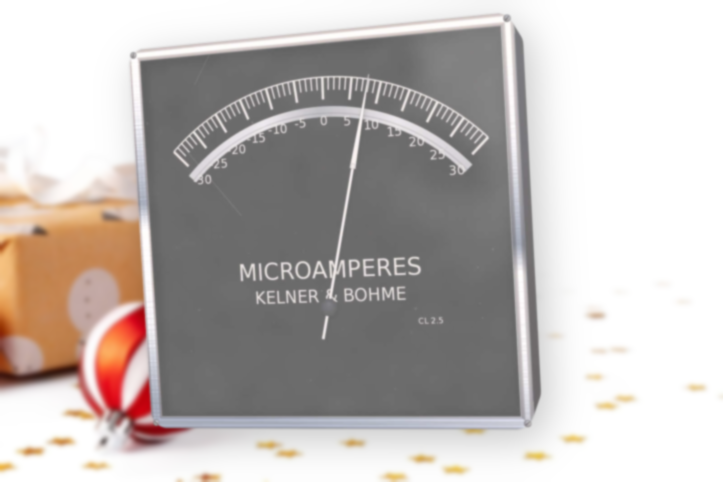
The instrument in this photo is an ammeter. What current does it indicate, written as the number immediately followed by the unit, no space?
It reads 8µA
